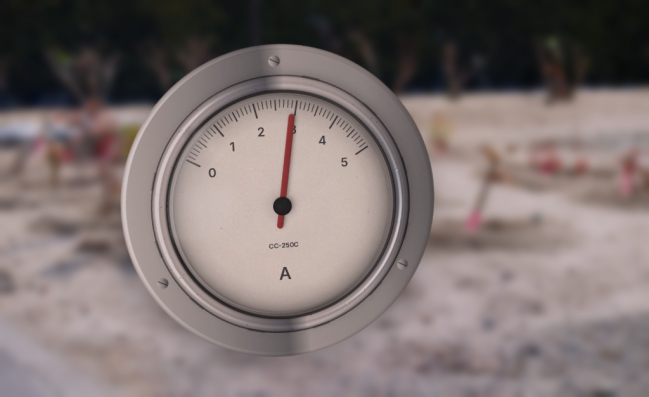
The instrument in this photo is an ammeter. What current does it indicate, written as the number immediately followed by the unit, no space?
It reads 2.9A
